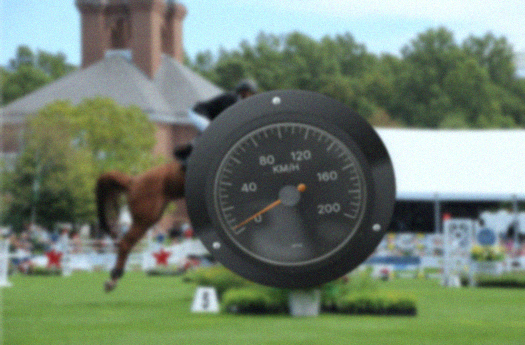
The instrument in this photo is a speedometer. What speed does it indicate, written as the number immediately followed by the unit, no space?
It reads 5km/h
